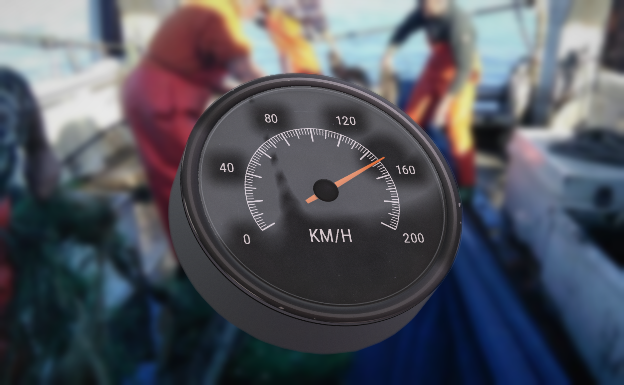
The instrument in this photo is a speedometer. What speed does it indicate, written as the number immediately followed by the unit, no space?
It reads 150km/h
